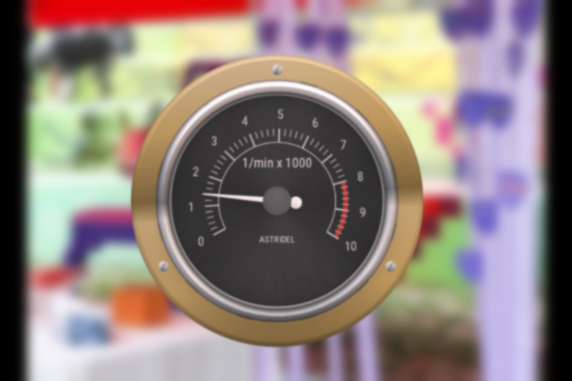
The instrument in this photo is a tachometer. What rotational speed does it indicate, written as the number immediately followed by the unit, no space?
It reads 1400rpm
